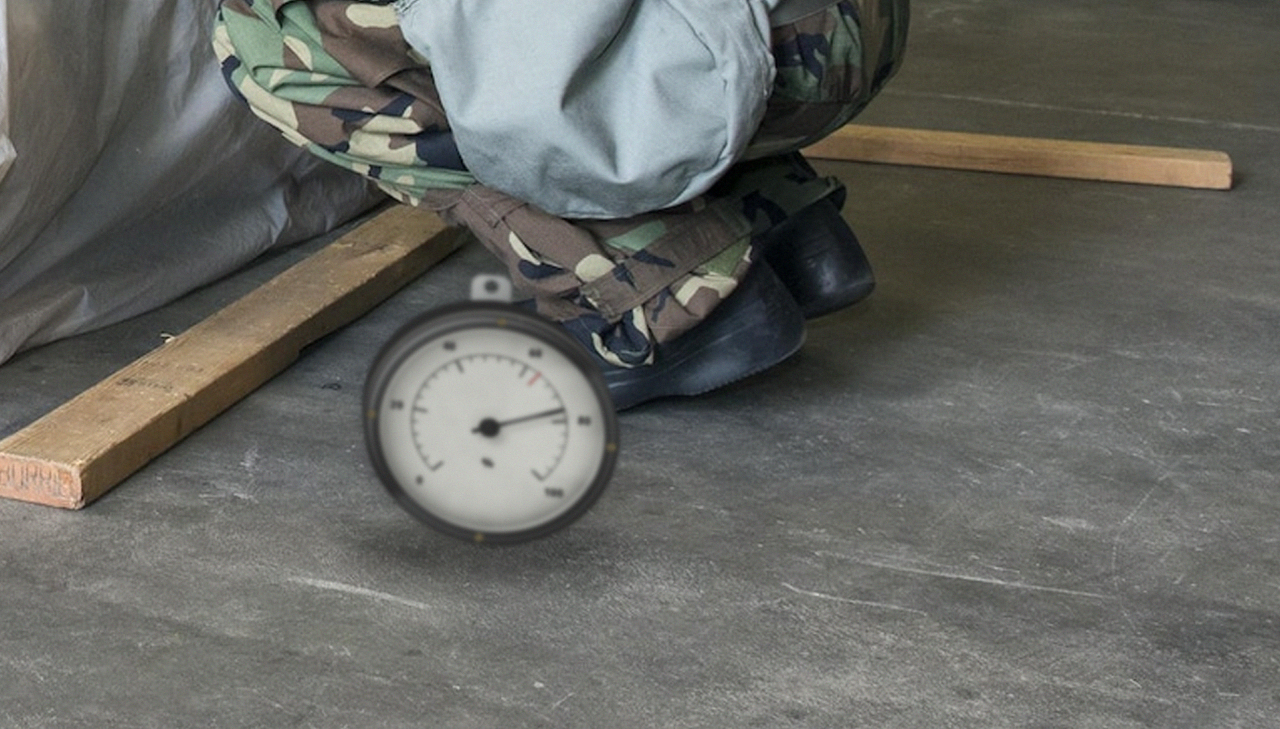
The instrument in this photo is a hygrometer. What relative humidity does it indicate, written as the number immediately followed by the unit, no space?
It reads 76%
